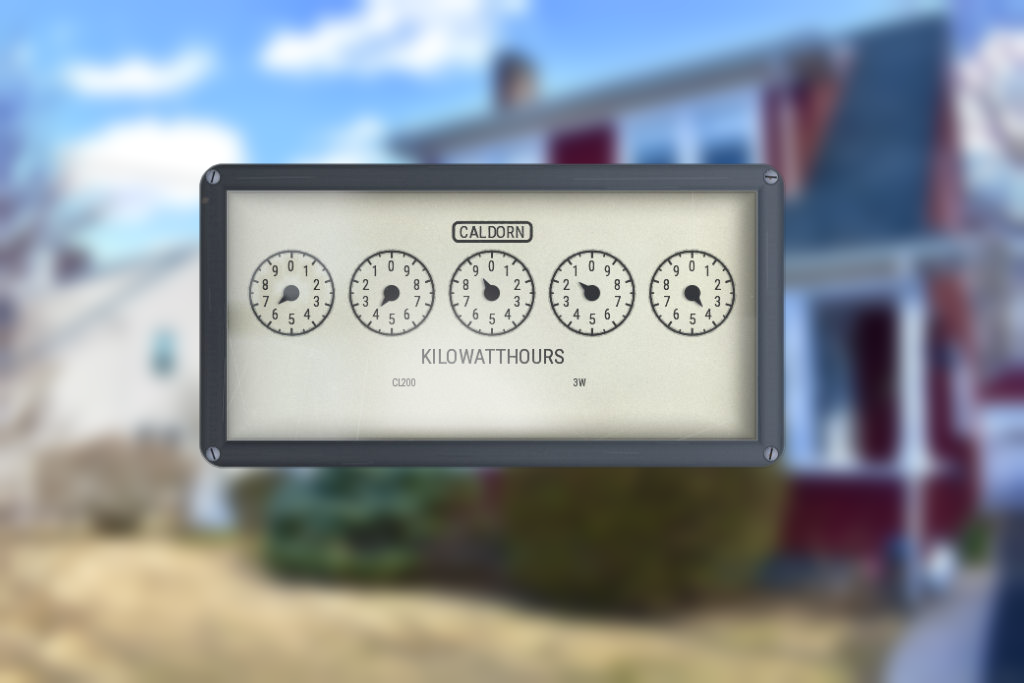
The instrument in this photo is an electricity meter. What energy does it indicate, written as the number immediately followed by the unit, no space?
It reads 63914kWh
